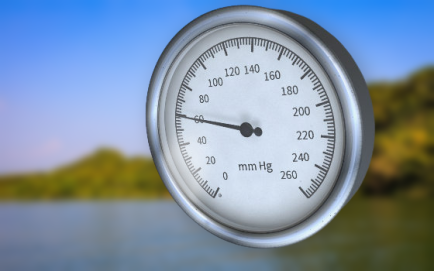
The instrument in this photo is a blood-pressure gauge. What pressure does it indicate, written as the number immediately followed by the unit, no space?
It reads 60mmHg
